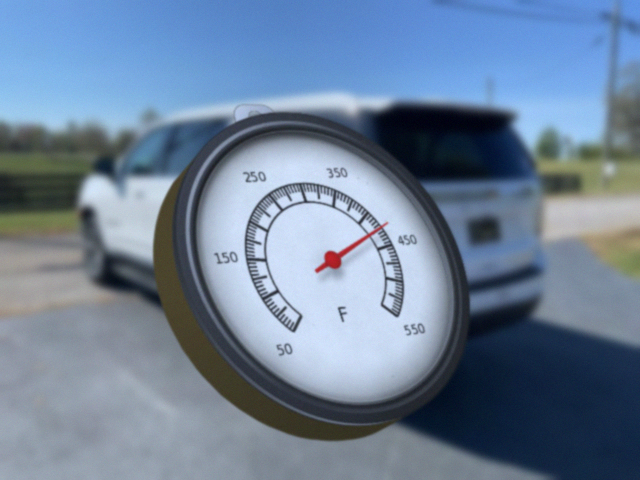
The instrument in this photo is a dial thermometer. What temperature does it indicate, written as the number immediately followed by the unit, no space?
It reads 425°F
